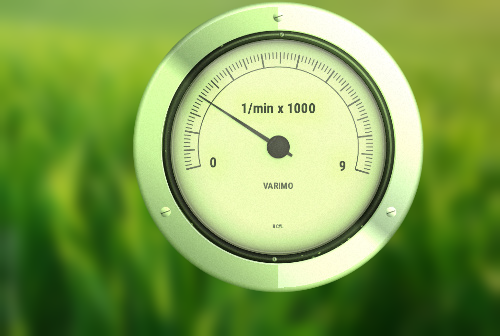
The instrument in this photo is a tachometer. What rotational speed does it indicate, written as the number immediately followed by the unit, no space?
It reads 2000rpm
